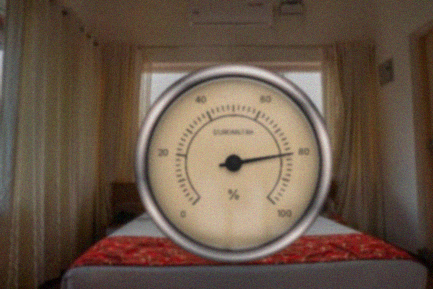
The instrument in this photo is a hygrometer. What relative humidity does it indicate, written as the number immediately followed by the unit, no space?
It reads 80%
